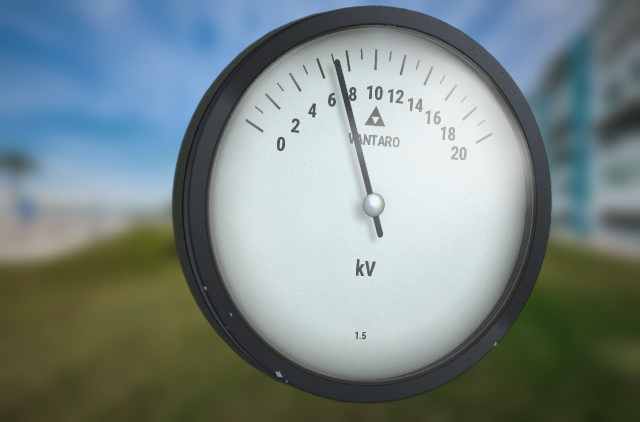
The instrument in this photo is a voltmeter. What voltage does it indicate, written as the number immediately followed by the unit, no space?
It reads 7kV
